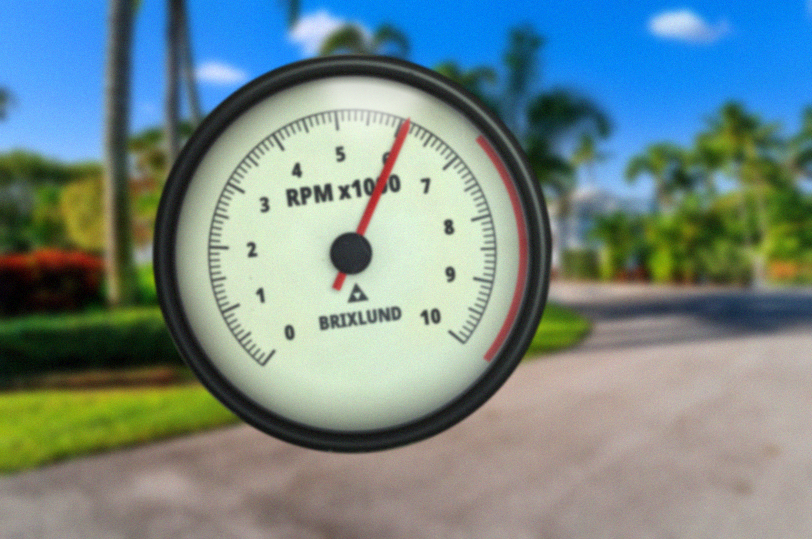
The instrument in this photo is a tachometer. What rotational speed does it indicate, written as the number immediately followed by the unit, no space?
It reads 6100rpm
